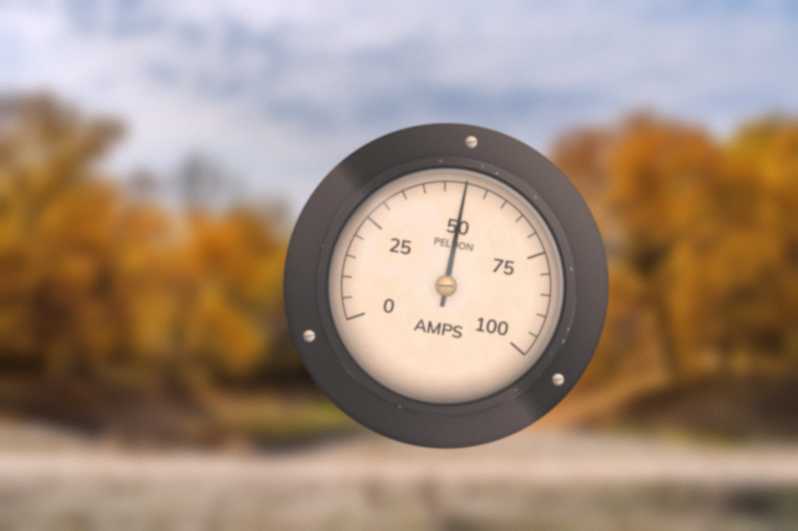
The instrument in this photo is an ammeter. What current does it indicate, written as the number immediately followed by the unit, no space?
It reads 50A
